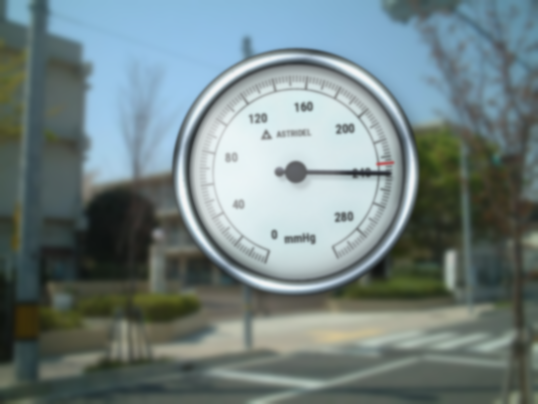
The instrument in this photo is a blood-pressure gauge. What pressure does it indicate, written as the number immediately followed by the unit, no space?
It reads 240mmHg
